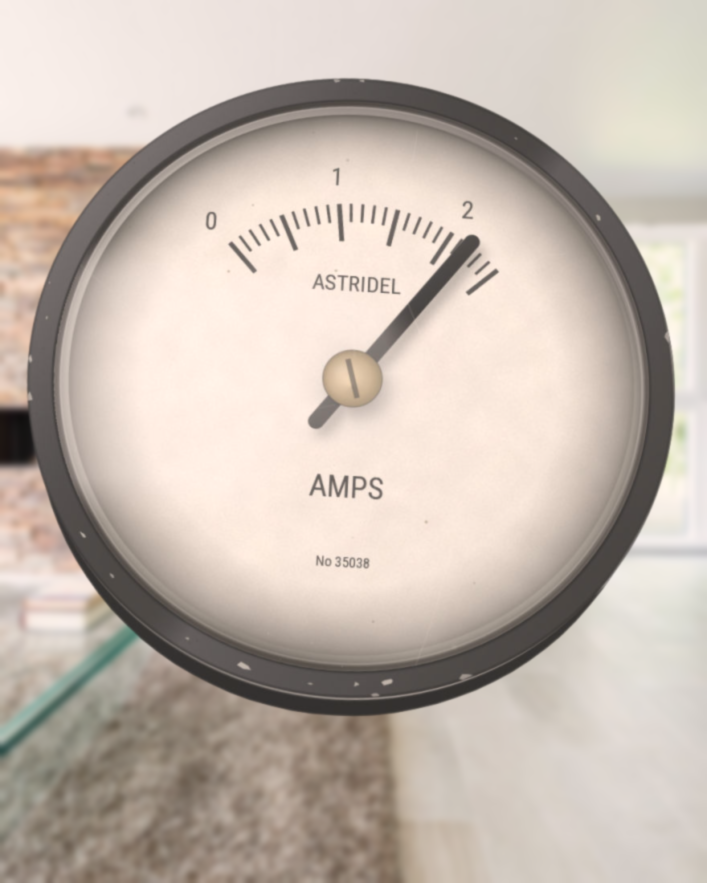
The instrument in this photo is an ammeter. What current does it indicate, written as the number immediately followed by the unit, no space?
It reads 2.2A
